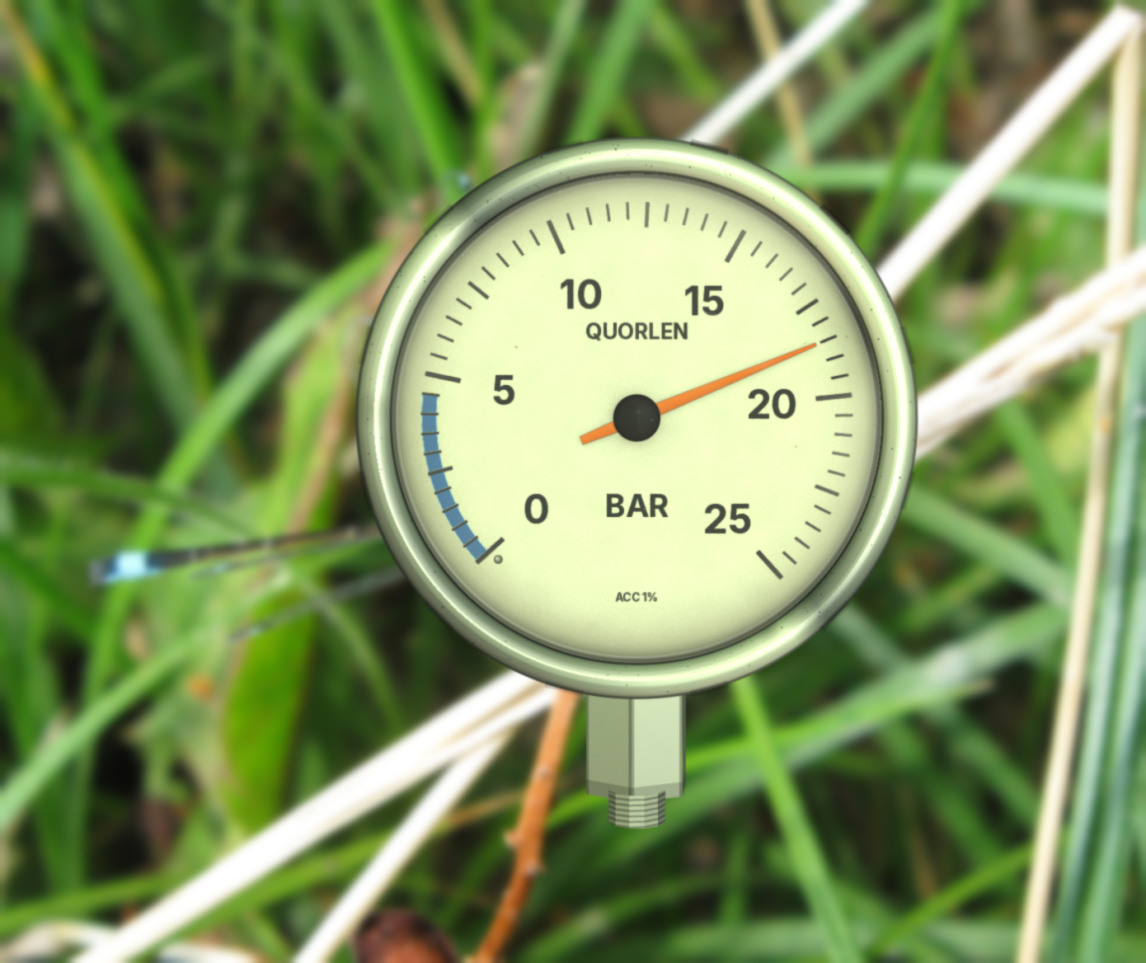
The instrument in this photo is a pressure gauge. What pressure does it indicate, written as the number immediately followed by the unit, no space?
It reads 18.5bar
